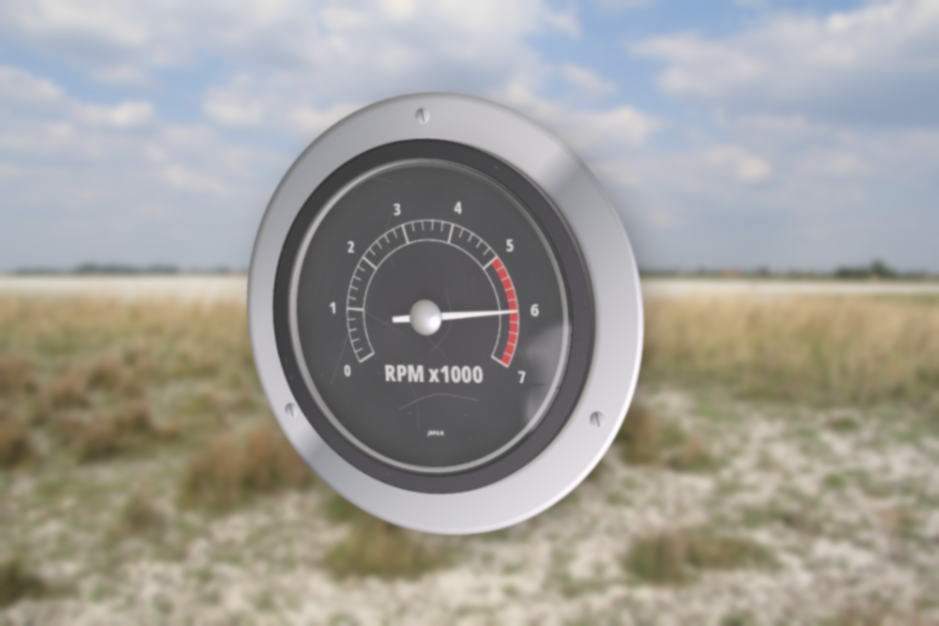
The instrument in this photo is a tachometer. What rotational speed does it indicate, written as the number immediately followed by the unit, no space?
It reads 6000rpm
